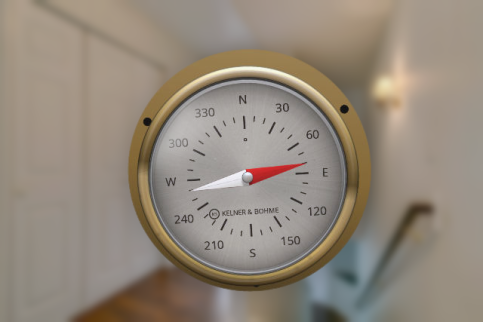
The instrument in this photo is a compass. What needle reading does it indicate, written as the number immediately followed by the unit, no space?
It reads 80°
